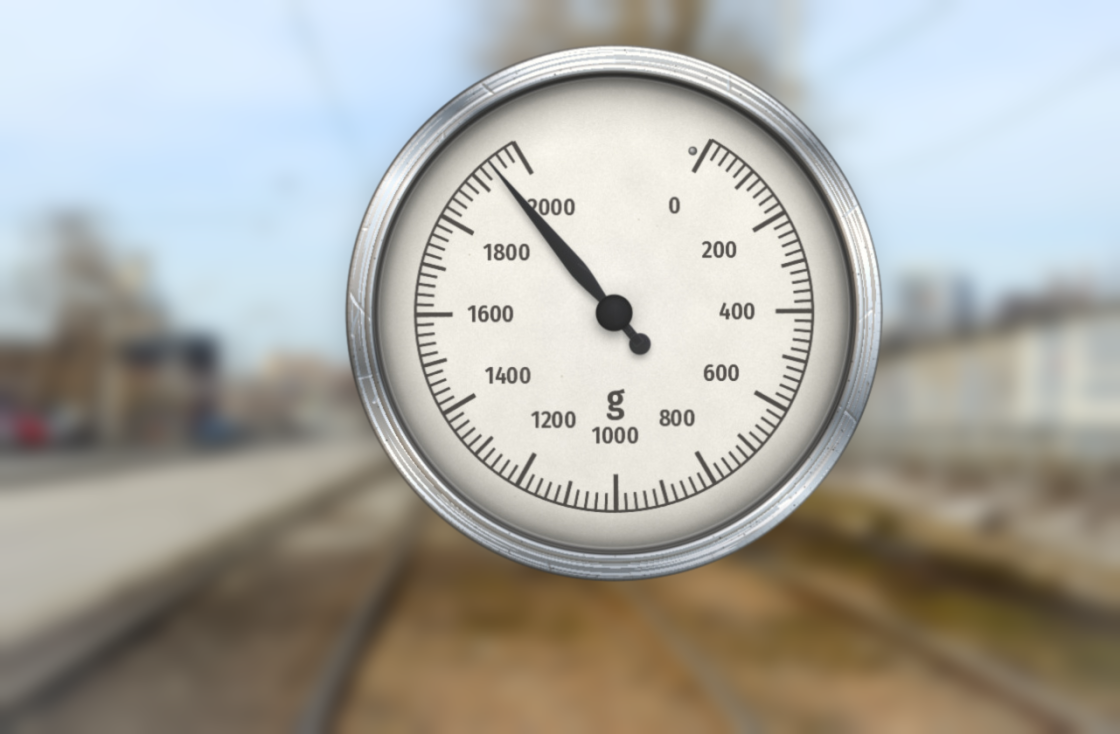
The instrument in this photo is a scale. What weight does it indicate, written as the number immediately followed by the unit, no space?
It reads 1940g
